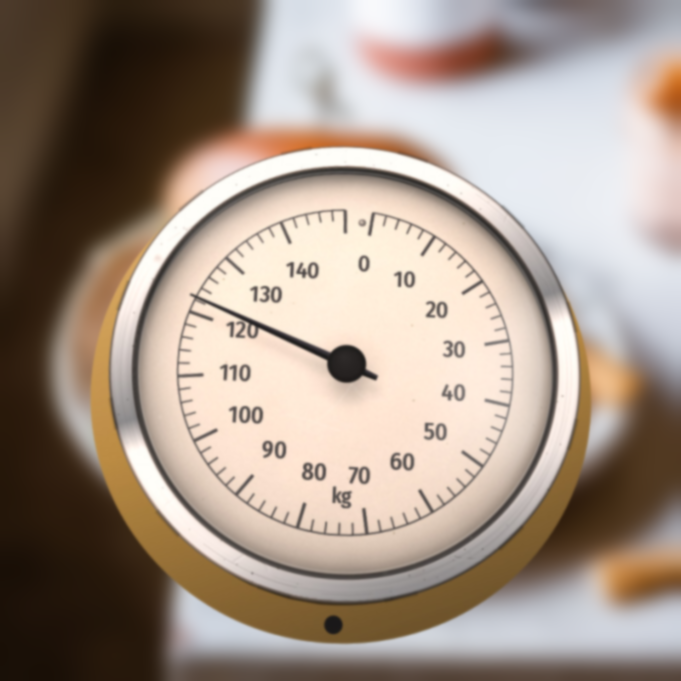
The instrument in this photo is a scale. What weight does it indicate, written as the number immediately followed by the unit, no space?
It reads 122kg
